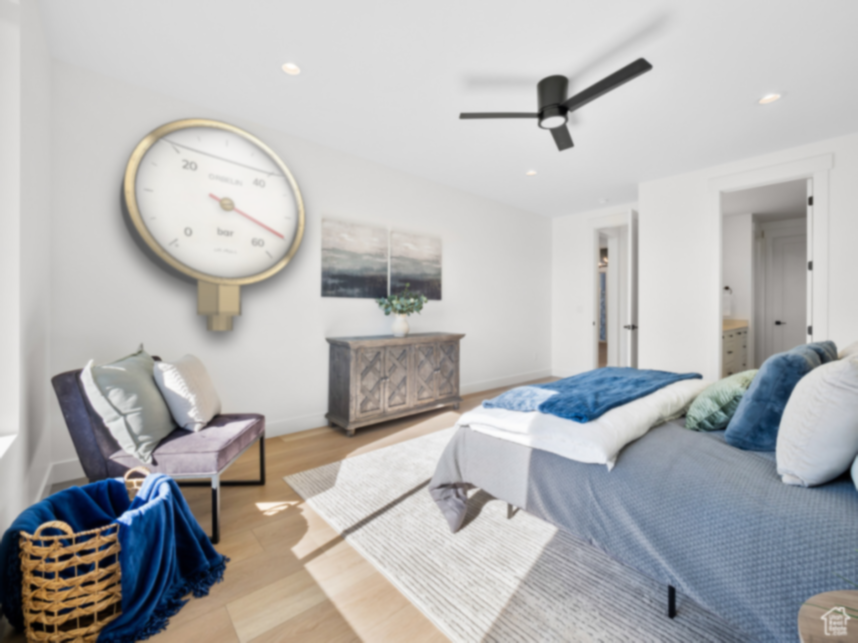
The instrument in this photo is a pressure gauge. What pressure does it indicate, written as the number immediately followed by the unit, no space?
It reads 55bar
